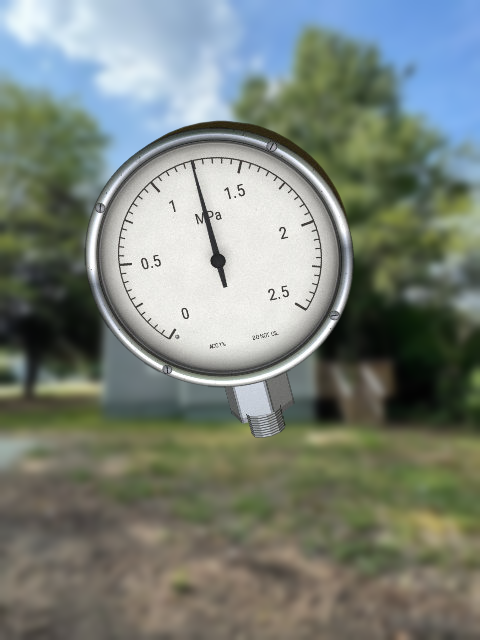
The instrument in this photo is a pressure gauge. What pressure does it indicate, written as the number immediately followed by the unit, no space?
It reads 1.25MPa
